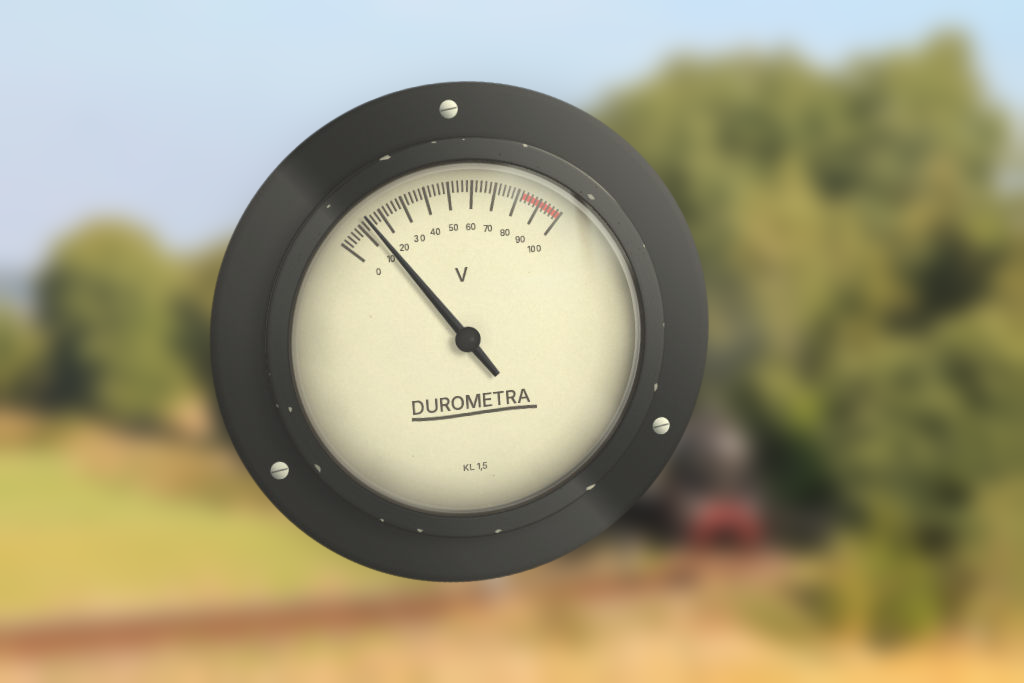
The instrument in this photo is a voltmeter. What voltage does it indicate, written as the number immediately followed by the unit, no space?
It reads 14V
